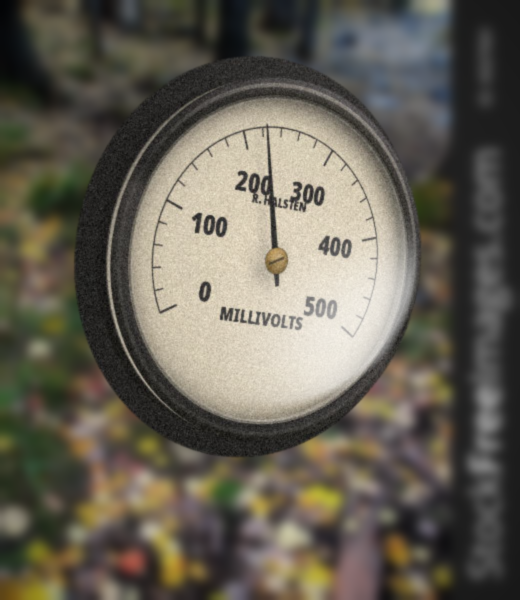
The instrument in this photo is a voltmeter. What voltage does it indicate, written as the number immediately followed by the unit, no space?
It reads 220mV
